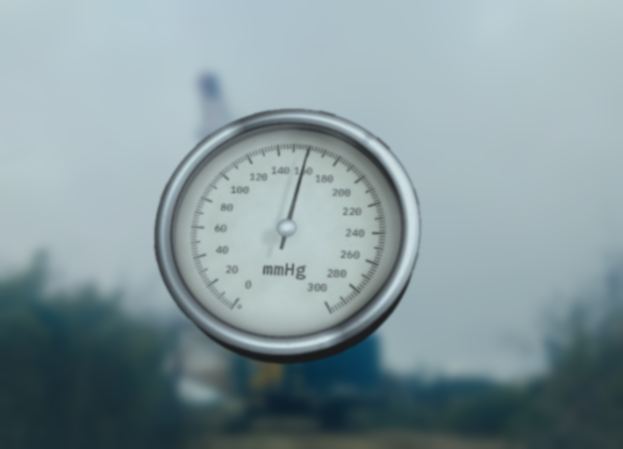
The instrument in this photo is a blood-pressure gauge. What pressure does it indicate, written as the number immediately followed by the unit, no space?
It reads 160mmHg
